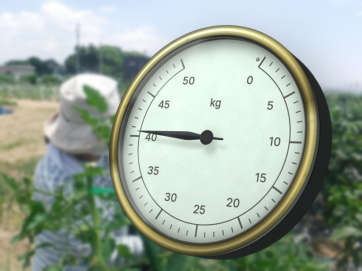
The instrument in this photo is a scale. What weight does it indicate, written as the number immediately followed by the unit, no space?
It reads 40.5kg
